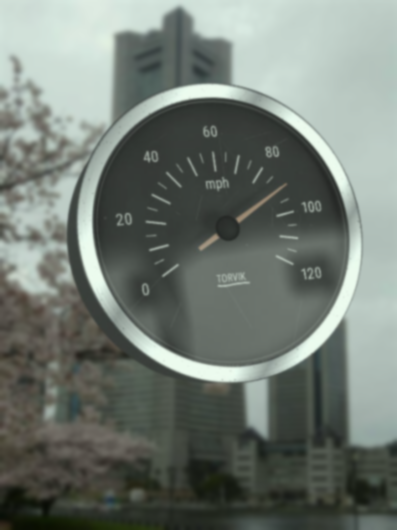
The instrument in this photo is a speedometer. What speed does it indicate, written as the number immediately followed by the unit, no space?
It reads 90mph
